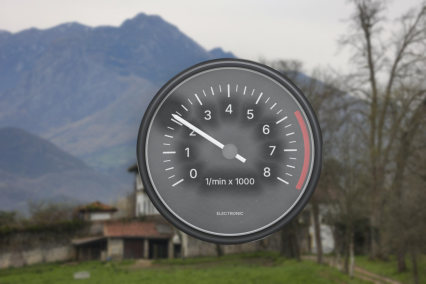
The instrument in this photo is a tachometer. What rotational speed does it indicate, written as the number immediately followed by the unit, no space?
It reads 2125rpm
